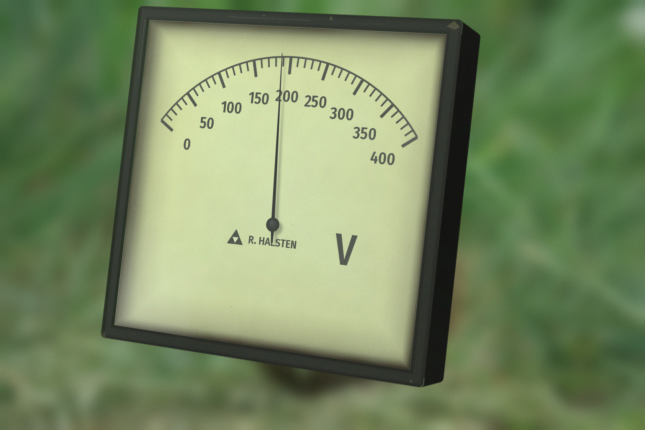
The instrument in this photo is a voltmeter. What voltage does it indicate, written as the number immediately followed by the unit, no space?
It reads 190V
